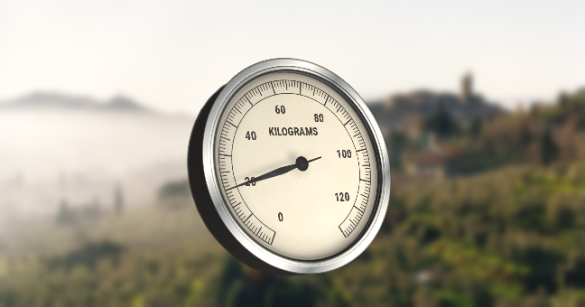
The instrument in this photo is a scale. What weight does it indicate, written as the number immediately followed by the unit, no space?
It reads 20kg
